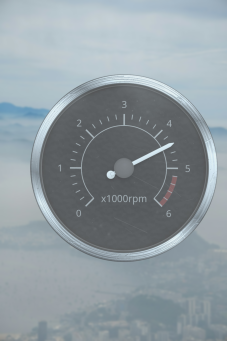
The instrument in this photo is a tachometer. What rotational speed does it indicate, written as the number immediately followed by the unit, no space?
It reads 4400rpm
